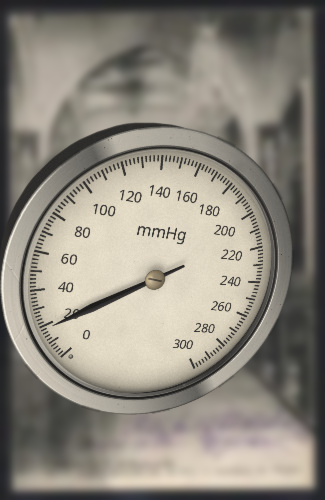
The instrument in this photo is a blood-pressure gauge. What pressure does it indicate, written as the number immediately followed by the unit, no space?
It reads 20mmHg
